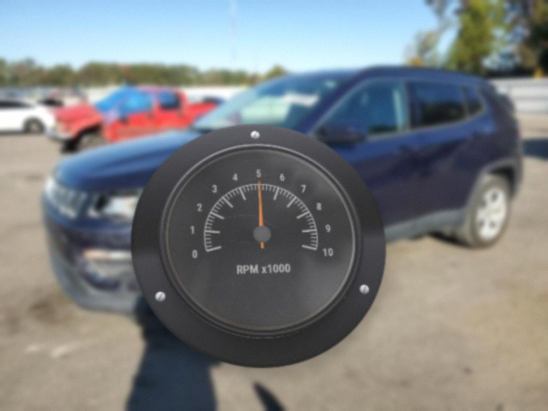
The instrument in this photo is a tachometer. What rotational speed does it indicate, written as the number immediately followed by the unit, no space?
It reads 5000rpm
